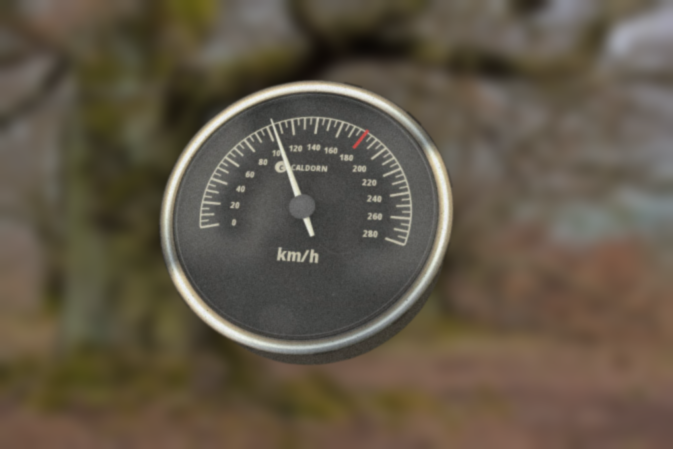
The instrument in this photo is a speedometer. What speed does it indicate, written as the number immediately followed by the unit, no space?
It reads 105km/h
